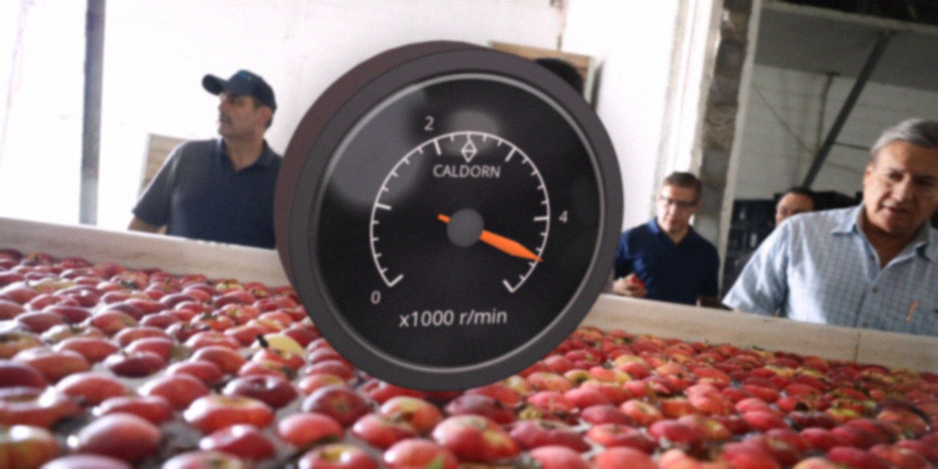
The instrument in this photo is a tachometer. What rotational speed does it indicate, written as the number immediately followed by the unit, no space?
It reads 4500rpm
